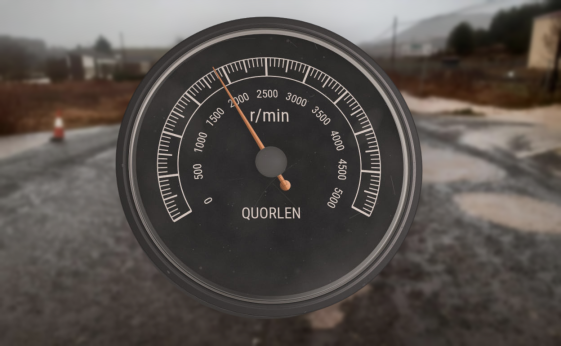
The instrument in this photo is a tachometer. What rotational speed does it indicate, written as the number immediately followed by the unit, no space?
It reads 1900rpm
